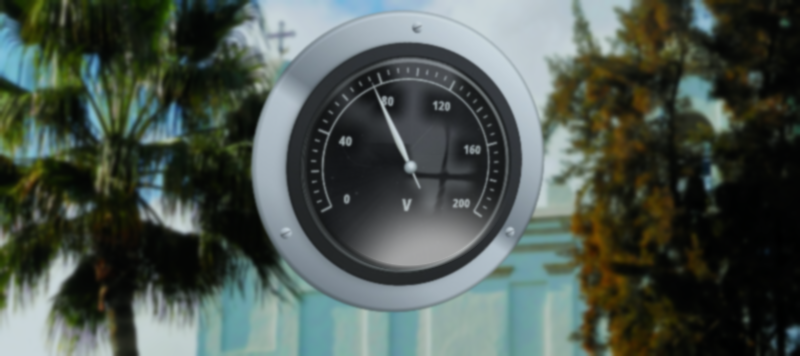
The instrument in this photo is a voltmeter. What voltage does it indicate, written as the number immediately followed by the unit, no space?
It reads 75V
